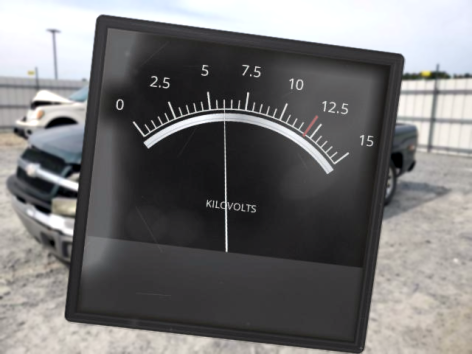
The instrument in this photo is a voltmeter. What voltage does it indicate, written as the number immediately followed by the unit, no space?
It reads 6kV
